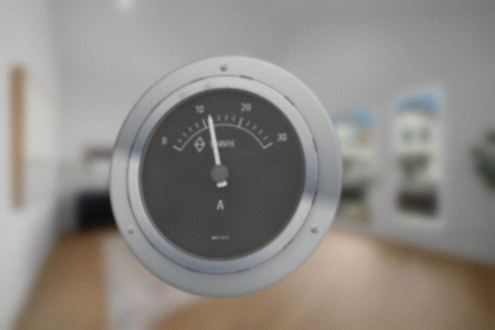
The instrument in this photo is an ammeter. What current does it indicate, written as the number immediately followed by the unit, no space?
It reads 12A
